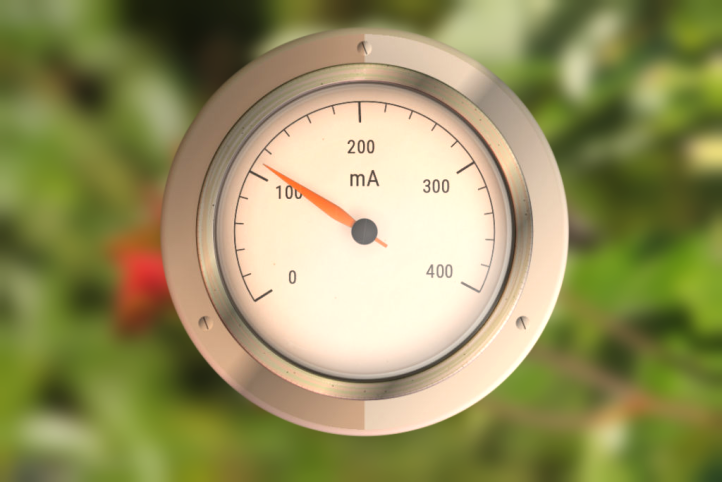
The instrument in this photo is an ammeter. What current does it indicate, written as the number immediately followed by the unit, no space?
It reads 110mA
